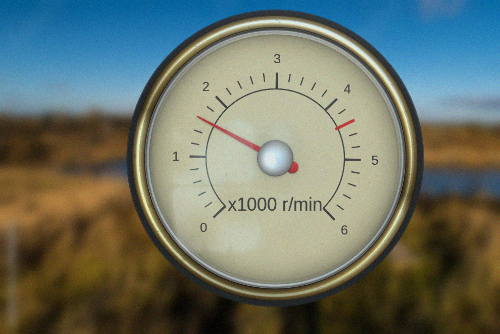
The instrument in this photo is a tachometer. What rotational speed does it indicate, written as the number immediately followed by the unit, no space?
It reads 1600rpm
